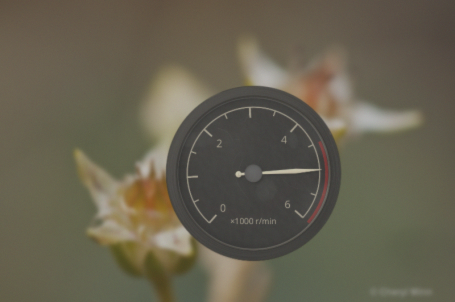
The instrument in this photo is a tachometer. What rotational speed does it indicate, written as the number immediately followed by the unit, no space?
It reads 5000rpm
